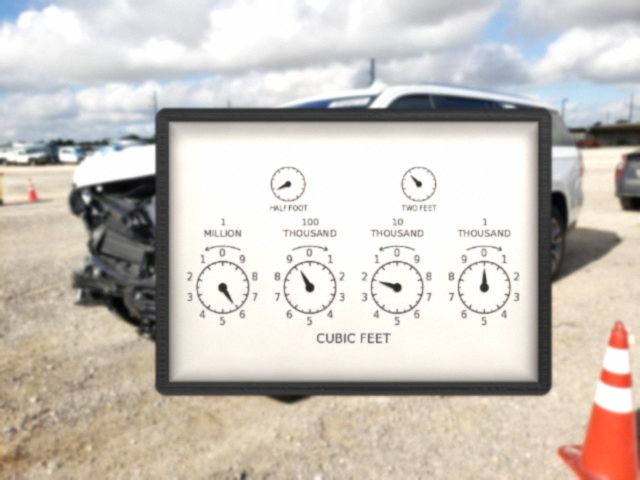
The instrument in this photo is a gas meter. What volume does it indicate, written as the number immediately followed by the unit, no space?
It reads 592000ft³
